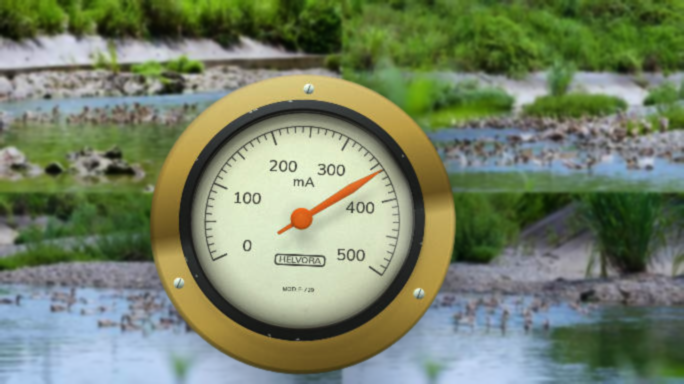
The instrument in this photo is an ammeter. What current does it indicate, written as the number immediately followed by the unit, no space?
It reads 360mA
